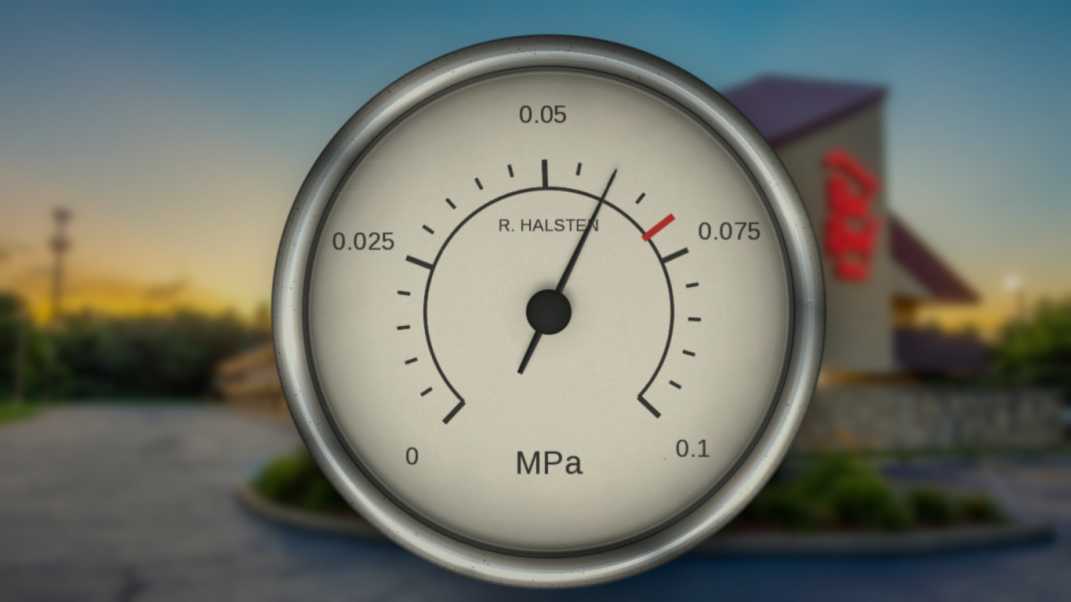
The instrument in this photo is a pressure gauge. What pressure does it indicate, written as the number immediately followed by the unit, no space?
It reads 0.06MPa
